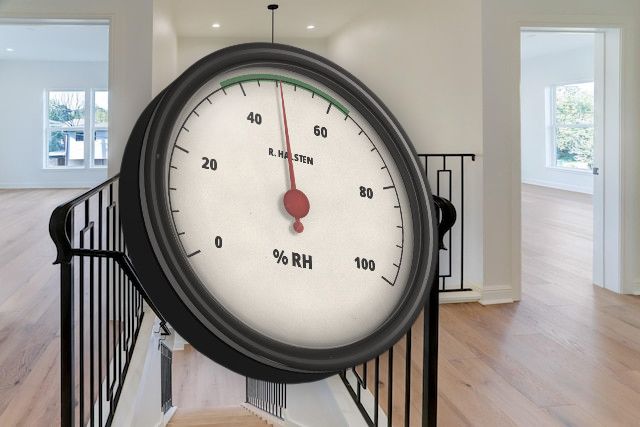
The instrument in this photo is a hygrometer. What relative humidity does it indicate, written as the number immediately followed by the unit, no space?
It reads 48%
